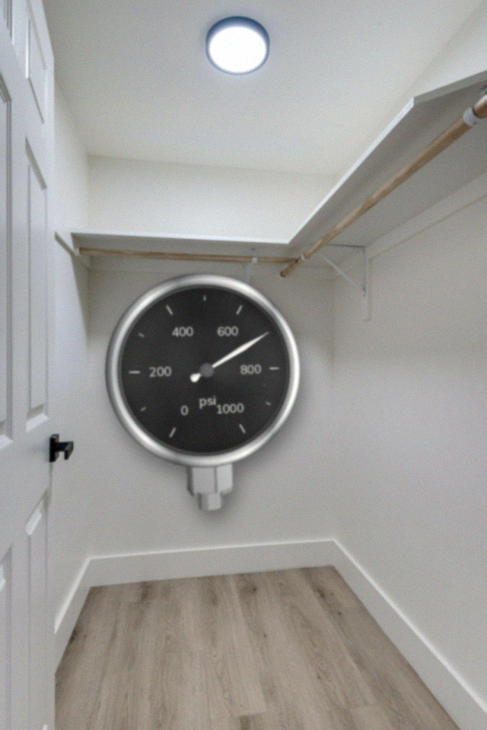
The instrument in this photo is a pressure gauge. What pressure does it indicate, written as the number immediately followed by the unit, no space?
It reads 700psi
